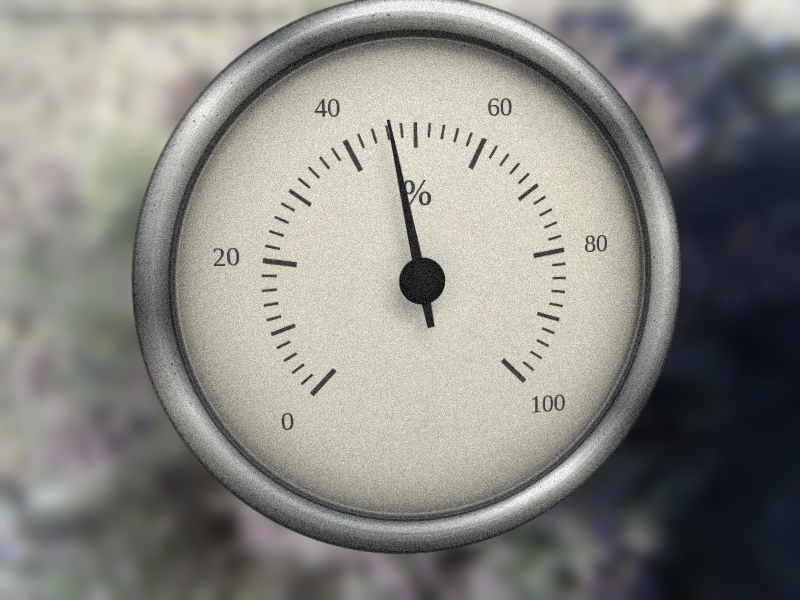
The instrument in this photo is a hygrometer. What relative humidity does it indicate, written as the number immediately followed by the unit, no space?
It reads 46%
